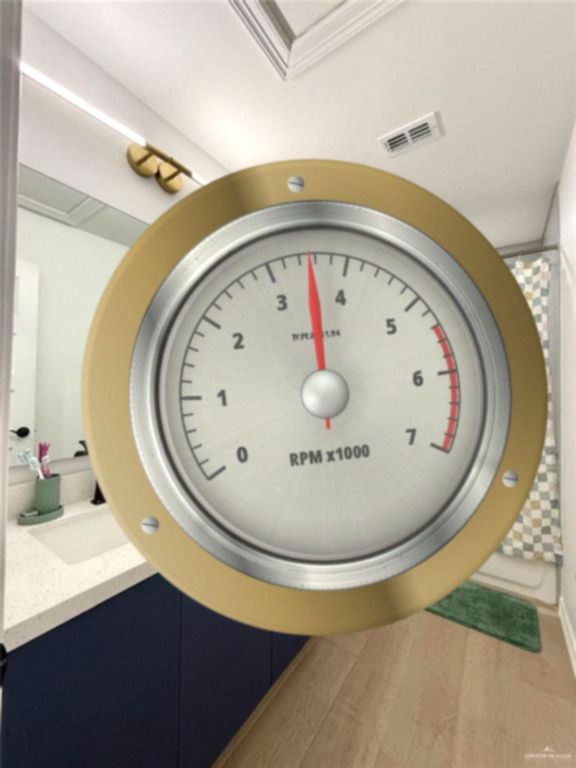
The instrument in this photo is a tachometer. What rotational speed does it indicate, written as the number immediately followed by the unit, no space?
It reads 3500rpm
